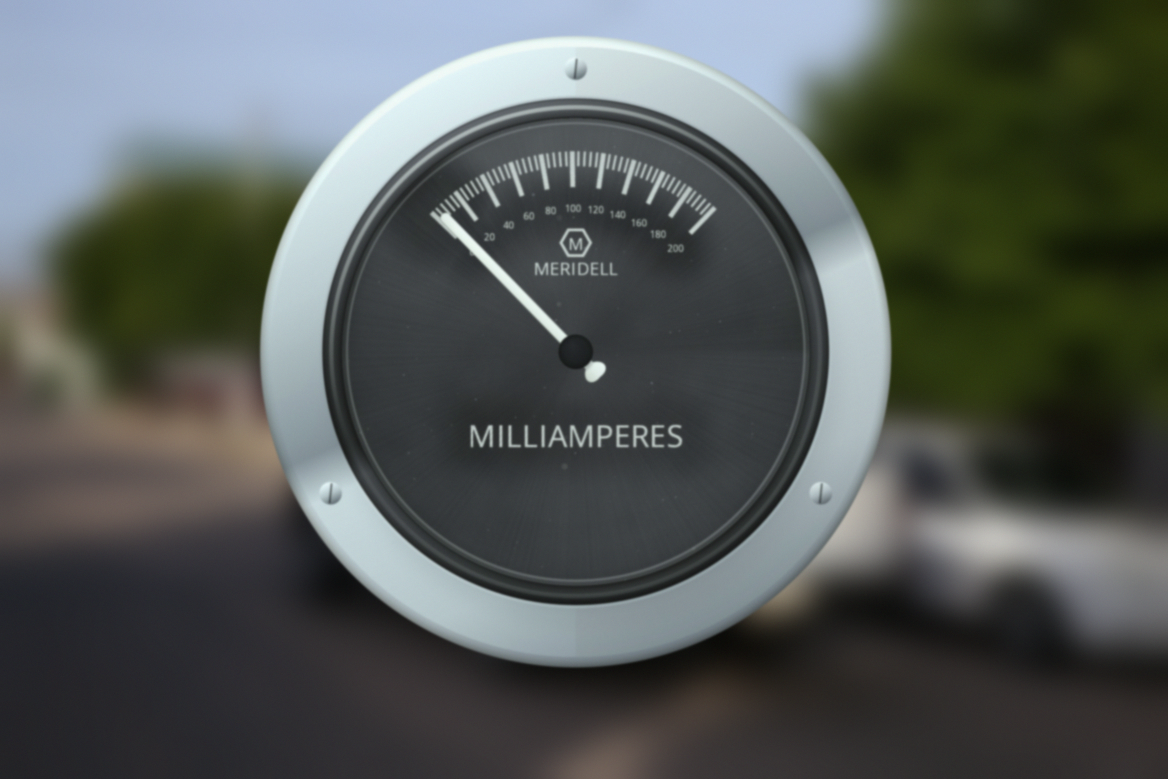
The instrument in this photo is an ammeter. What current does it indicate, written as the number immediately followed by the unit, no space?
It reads 4mA
